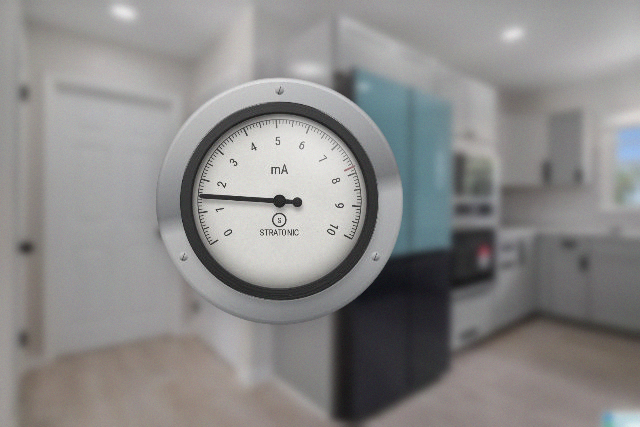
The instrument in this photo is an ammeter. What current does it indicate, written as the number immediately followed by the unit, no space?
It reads 1.5mA
